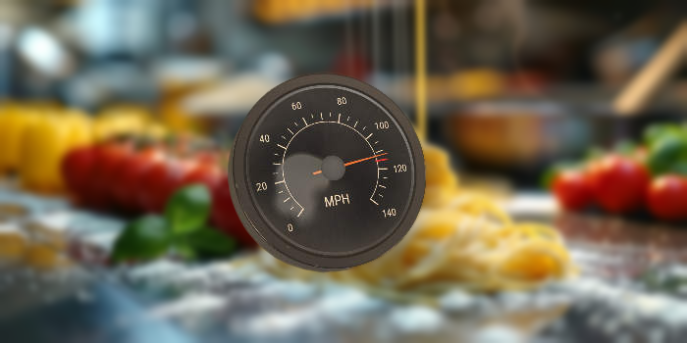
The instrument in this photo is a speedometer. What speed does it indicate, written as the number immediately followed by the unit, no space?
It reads 112.5mph
